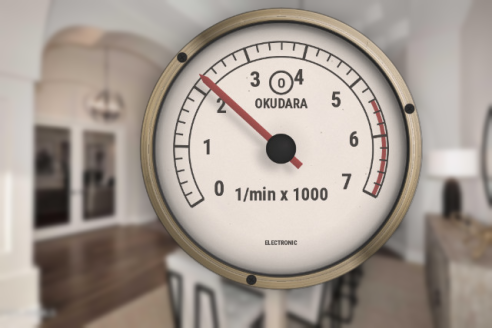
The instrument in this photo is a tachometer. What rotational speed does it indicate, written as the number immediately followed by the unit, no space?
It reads 2200rpm
